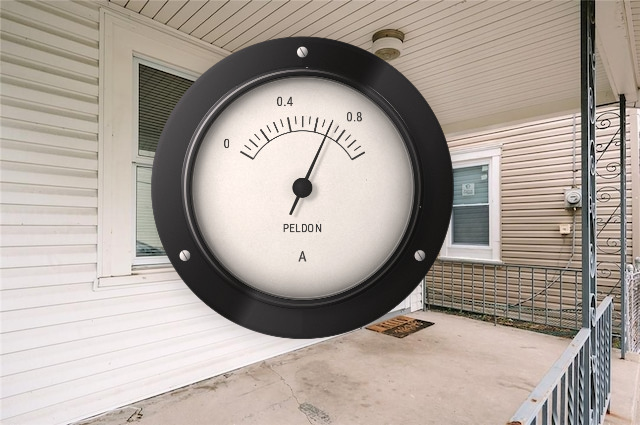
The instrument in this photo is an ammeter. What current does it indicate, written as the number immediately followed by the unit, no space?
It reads 0.7A
